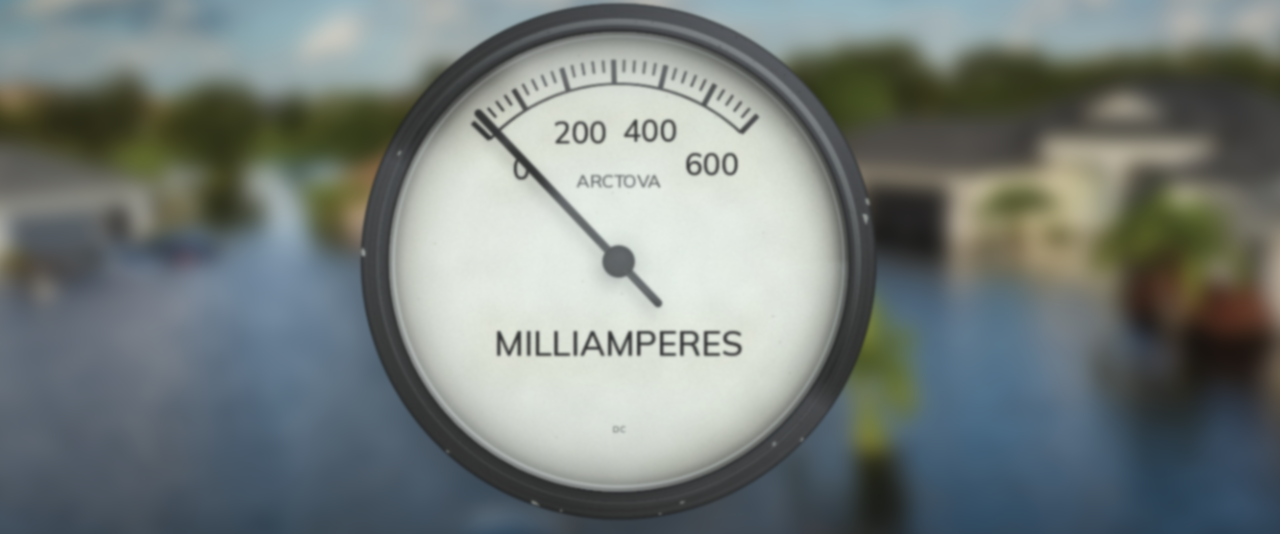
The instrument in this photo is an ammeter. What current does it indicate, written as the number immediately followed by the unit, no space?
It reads 20mA
